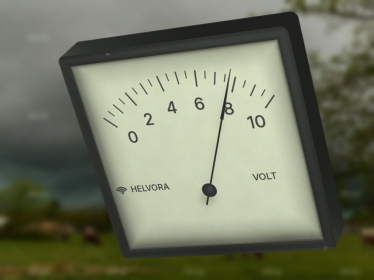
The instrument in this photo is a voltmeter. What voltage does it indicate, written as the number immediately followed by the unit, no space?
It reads 7.75V
